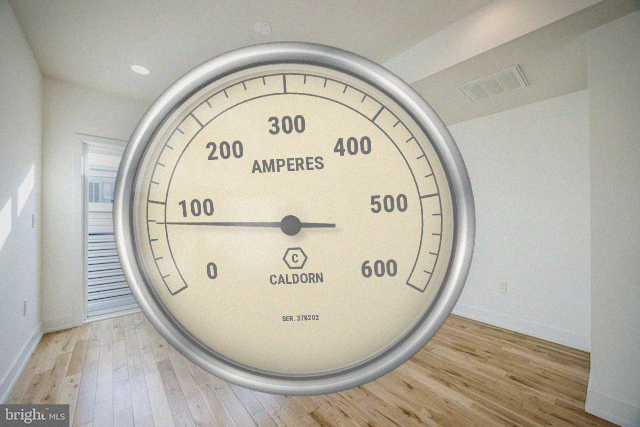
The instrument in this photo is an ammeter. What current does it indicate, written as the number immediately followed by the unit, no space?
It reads 80A
